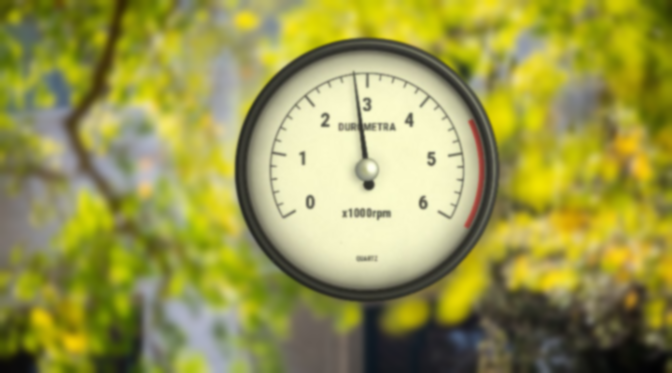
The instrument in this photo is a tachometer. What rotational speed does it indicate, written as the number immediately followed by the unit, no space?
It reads 2800rpm
